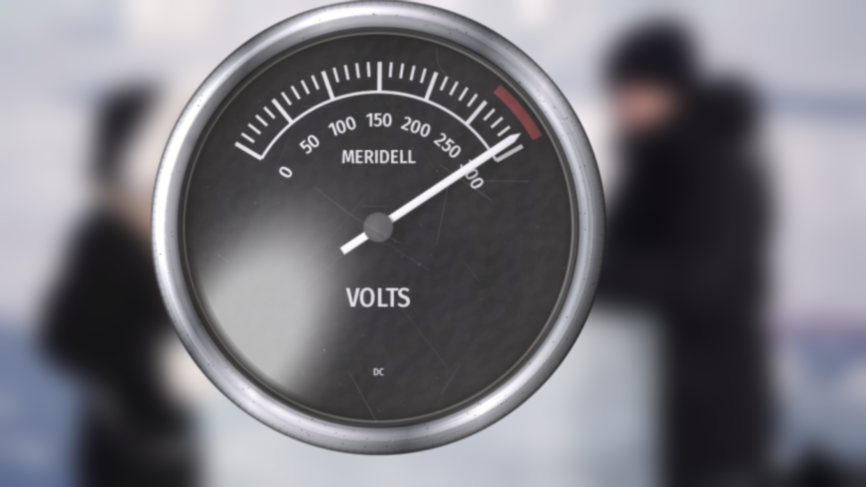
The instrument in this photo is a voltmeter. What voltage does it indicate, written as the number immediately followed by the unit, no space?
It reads 290V
